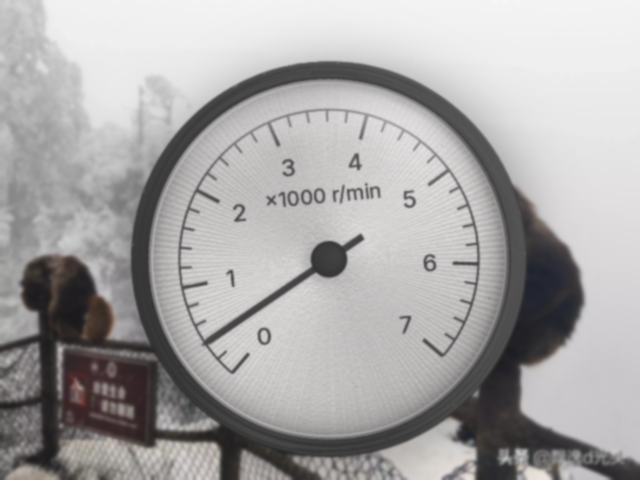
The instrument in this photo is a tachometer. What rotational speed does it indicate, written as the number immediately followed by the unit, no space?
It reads 400rpm
